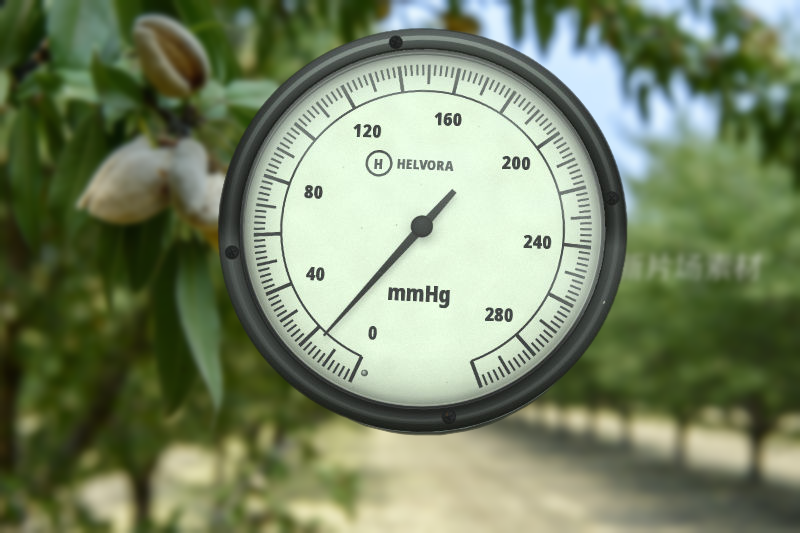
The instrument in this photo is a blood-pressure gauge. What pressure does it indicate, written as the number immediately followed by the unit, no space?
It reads 16mmHg
